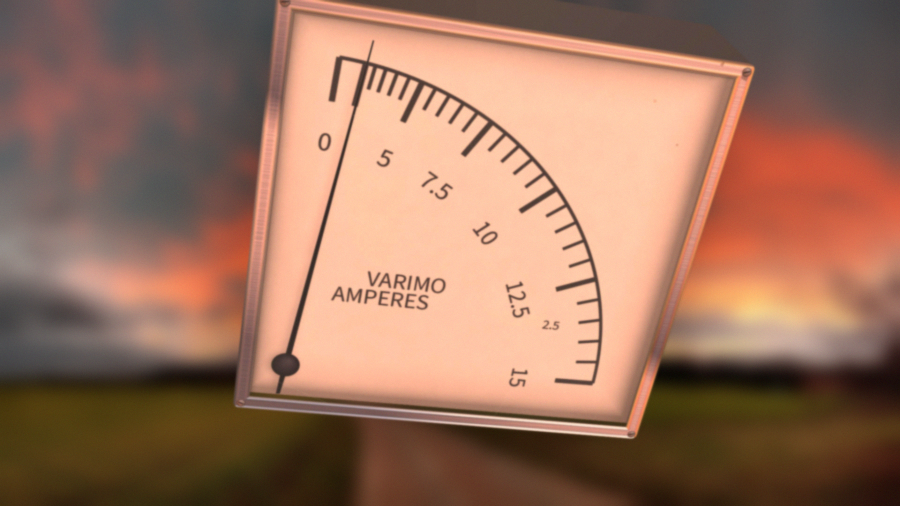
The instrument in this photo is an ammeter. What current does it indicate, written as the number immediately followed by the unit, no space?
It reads 2.5A
